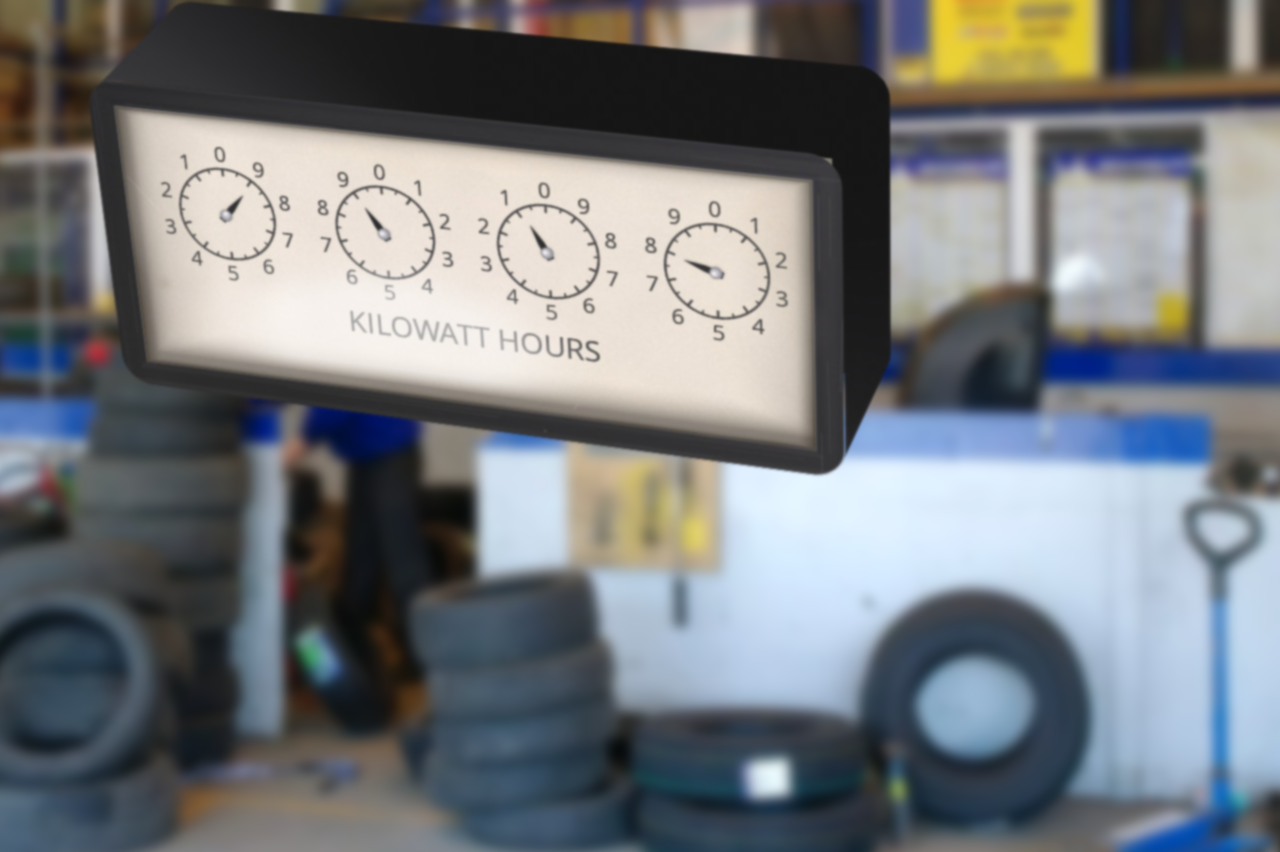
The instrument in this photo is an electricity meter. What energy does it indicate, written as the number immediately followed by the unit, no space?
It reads 8908kWh
